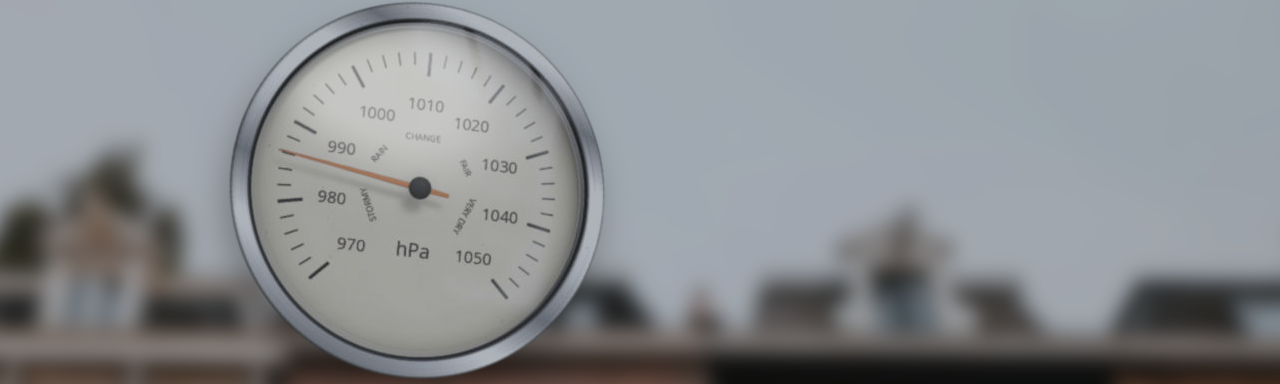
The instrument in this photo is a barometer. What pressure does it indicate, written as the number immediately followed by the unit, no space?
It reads 986hPa
